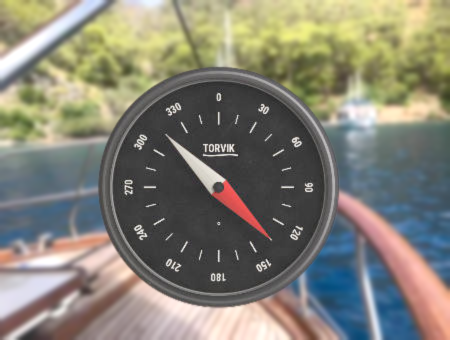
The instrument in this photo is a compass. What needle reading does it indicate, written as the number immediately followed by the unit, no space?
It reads 135°
